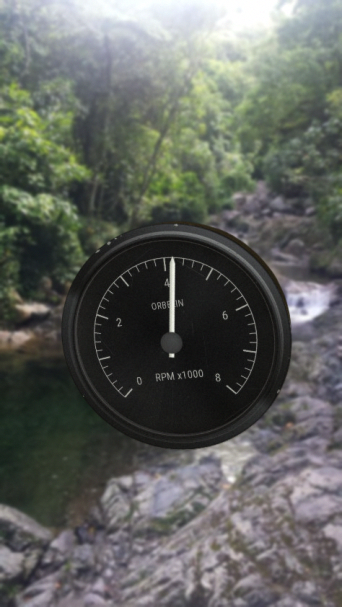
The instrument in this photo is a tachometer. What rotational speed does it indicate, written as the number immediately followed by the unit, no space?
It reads 4200rpm
